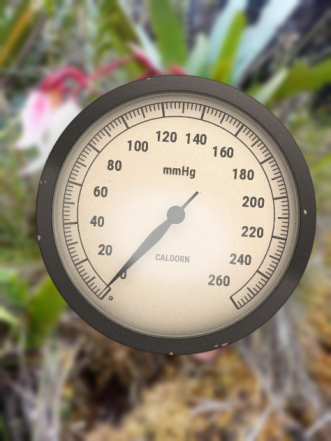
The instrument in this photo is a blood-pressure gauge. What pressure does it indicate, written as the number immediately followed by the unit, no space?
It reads 2mmHg
